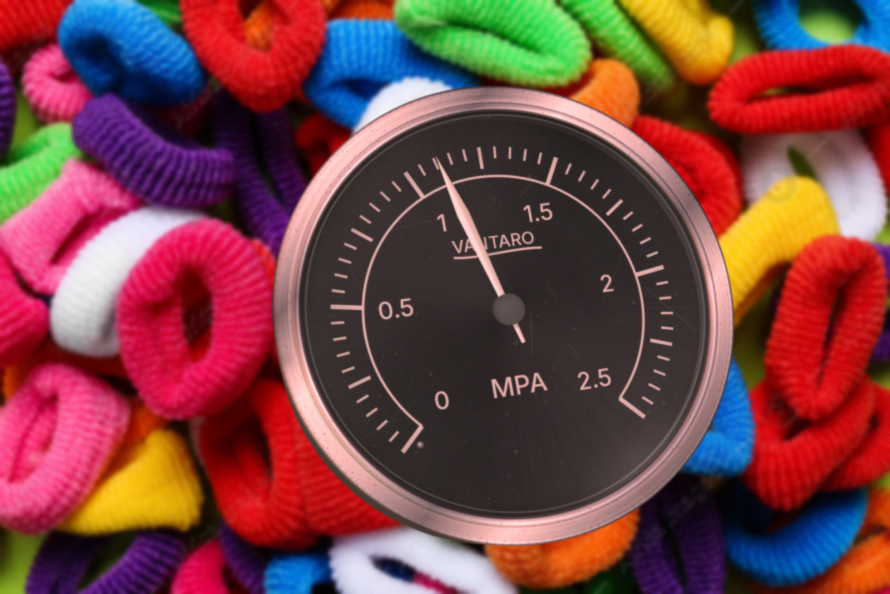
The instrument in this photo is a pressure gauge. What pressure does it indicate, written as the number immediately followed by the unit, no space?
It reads 1.1MPa
